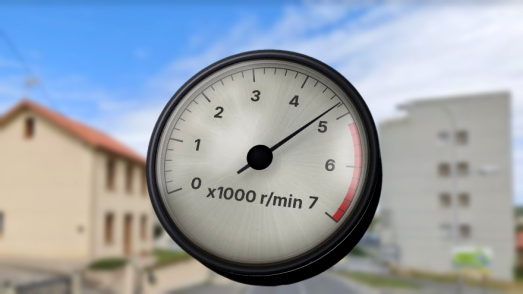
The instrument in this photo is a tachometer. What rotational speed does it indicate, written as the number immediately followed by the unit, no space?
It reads 4800rpm
